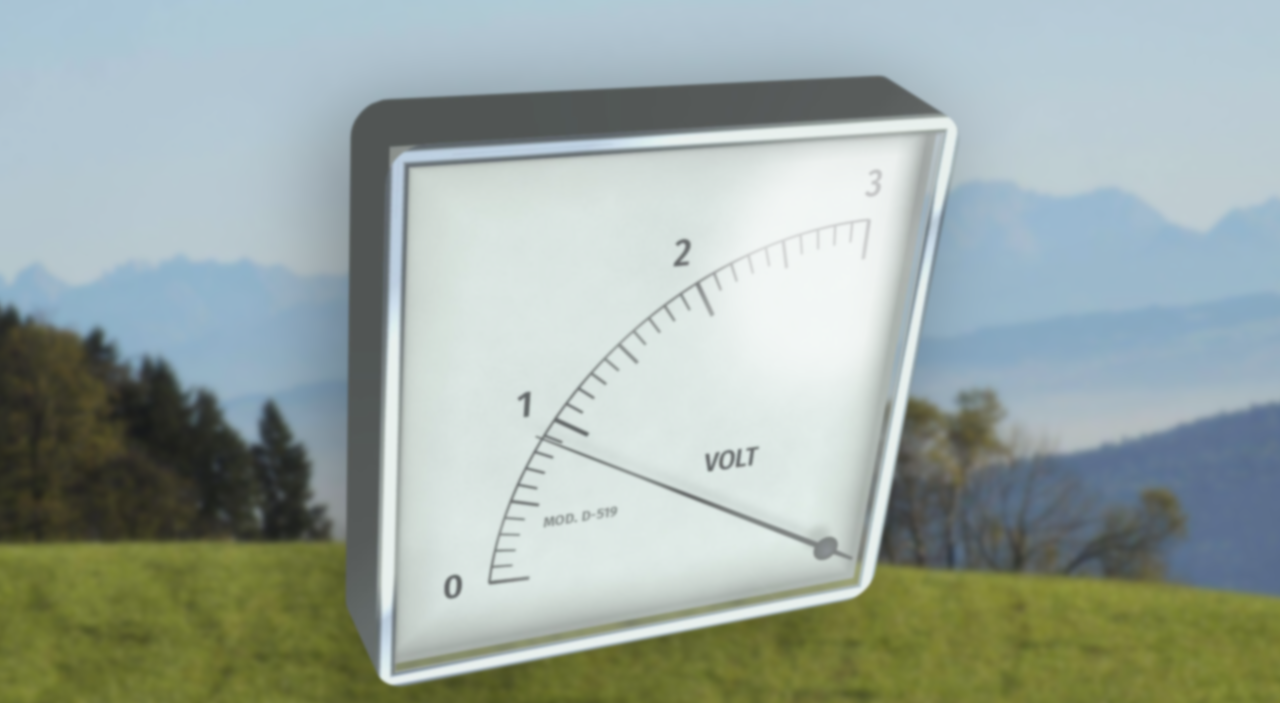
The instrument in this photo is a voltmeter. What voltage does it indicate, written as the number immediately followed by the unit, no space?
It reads 0.9V
